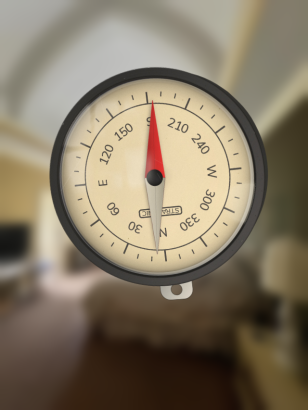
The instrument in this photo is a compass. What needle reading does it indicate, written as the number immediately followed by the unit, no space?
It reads 185°
